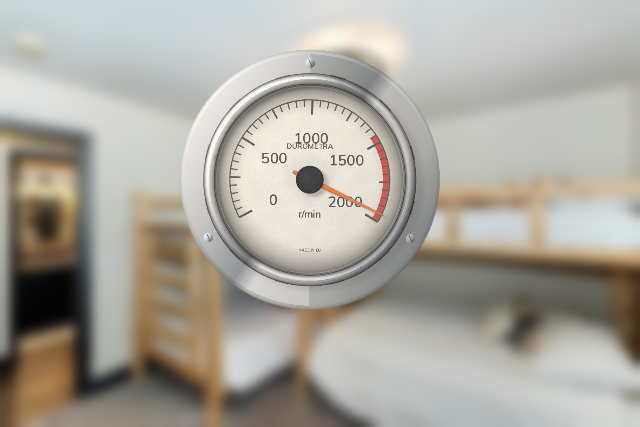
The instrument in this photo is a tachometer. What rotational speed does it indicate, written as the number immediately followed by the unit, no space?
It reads 1950rpm
